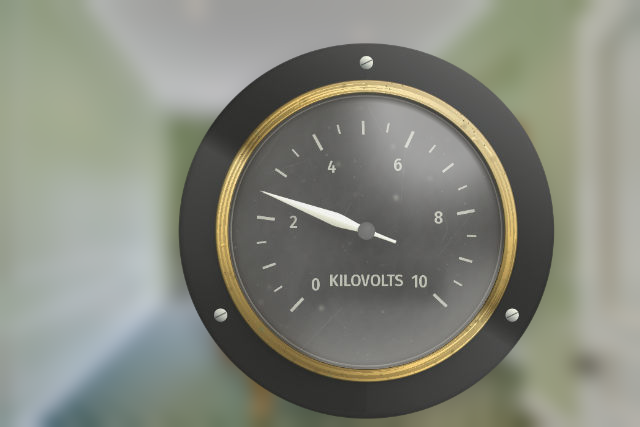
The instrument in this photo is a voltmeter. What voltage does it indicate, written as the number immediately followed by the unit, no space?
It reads 2.5kV
